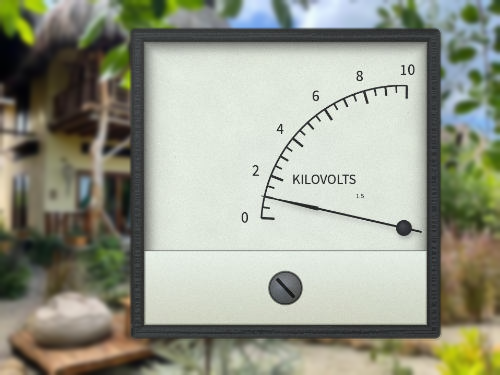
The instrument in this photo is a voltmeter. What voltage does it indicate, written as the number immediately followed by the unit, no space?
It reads 1kV
